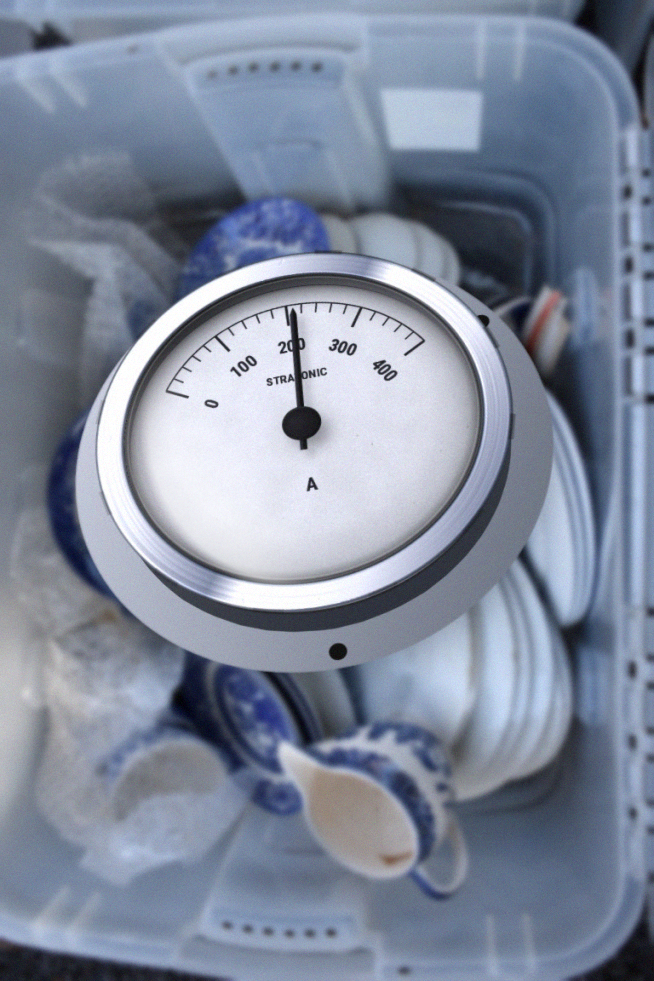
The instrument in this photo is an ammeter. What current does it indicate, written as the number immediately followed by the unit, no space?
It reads 210A
